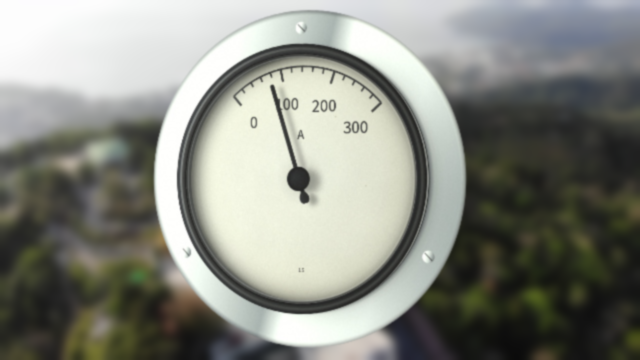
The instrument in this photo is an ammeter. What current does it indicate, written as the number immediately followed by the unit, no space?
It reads 80A
